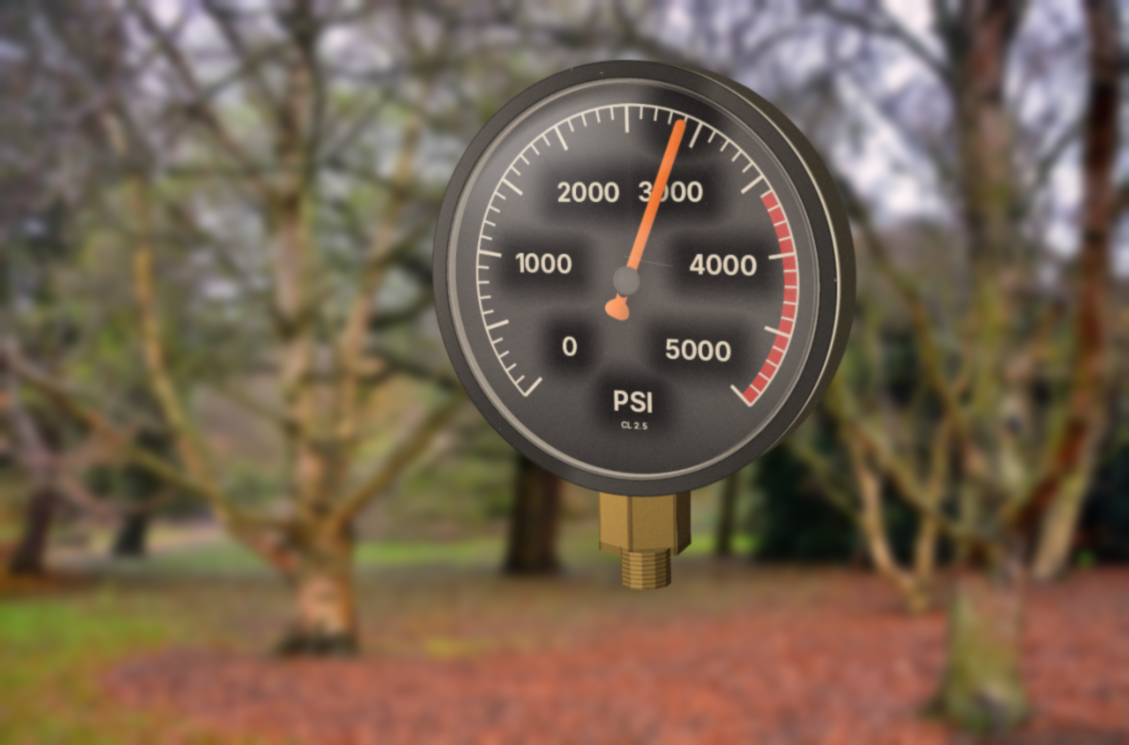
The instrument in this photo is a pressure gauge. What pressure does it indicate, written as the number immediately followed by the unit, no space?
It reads 2900psi
